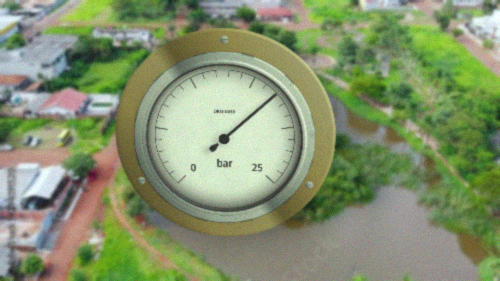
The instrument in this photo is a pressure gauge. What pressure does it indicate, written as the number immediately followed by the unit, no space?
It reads 17bar
